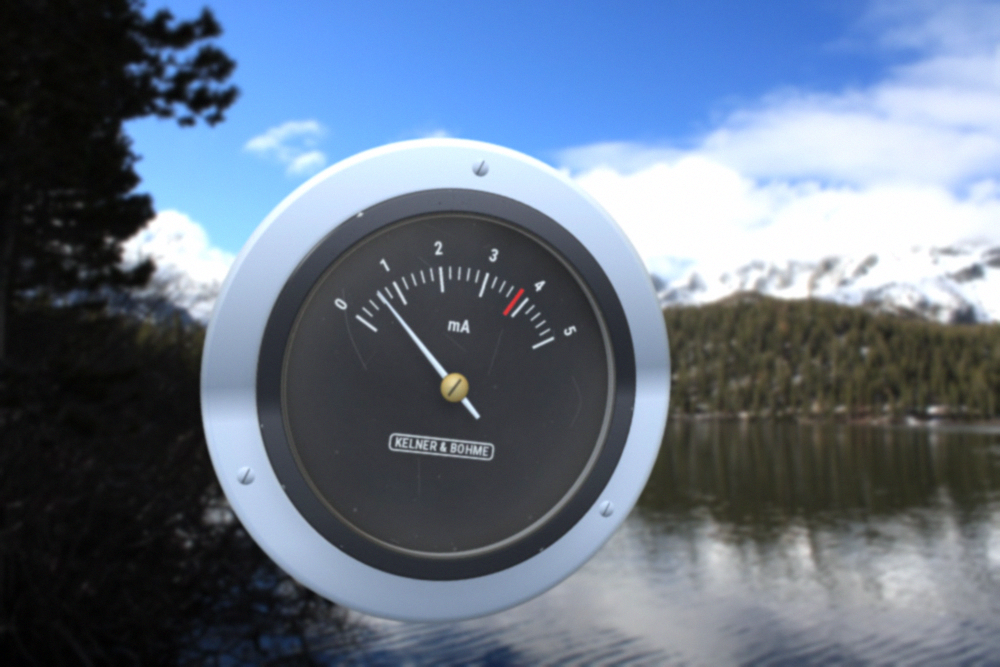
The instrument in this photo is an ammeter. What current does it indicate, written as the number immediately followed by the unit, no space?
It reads 0.6mA
